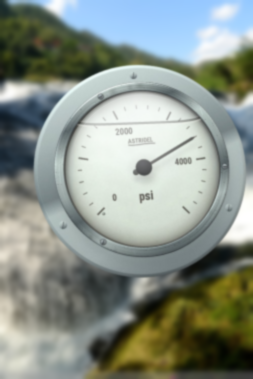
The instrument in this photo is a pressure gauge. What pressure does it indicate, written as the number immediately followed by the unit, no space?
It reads 3600psi
